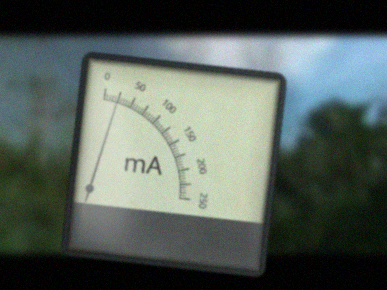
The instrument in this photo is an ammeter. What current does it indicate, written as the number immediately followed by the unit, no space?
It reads 25mA
